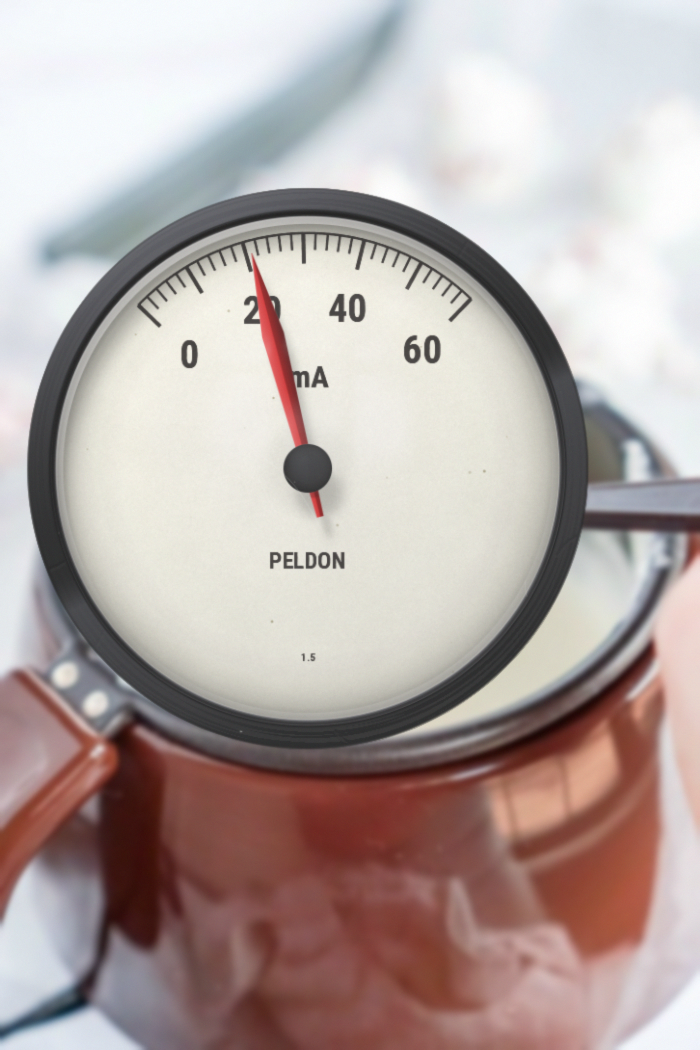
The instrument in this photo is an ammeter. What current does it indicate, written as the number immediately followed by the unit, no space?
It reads 21mA
